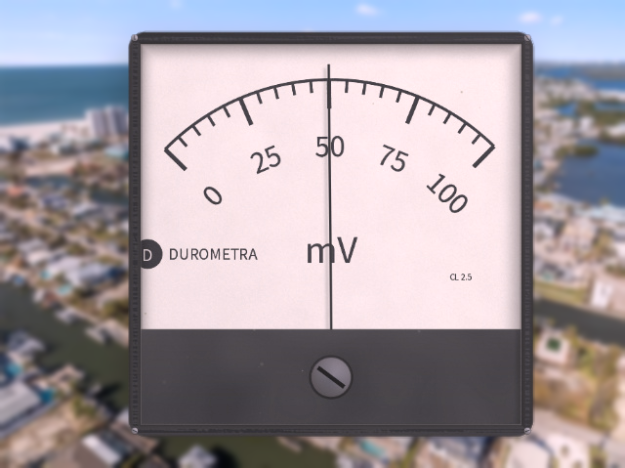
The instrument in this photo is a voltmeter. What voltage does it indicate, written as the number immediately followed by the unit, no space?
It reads 50mV
